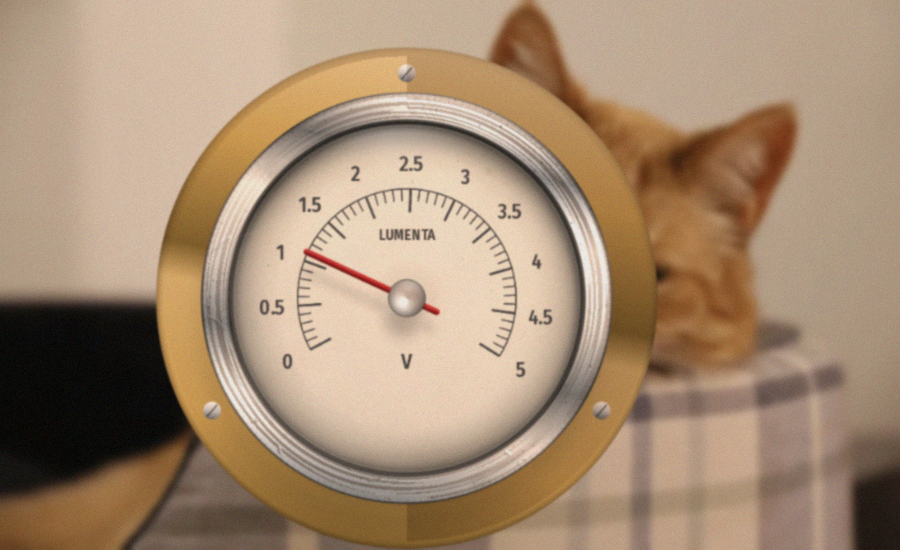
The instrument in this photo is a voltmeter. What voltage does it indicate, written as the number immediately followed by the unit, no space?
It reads 1.1V
